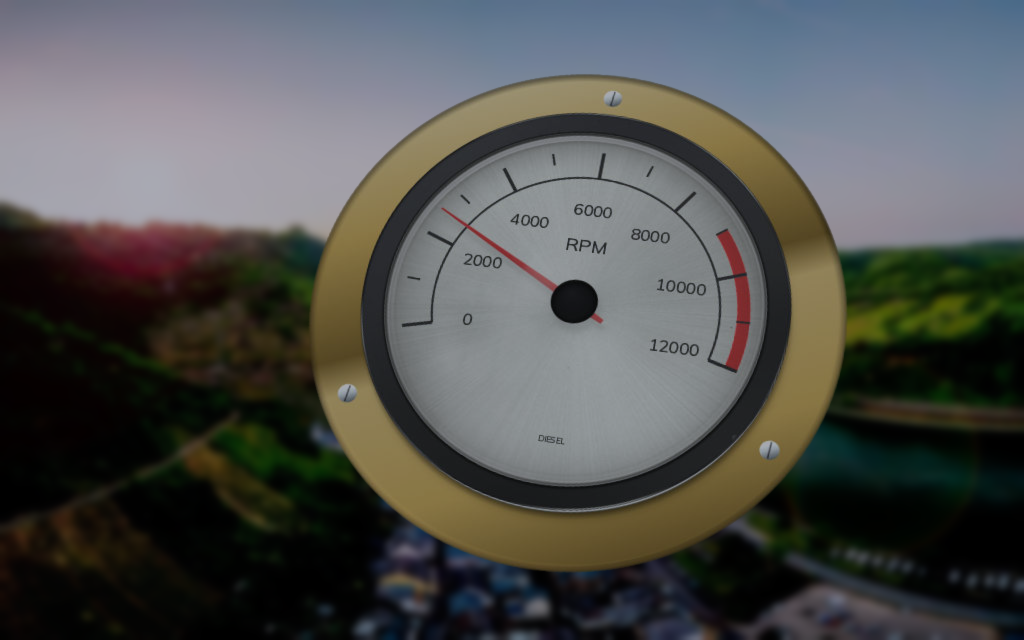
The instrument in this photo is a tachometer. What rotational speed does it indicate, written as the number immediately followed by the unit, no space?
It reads 2500rpm
